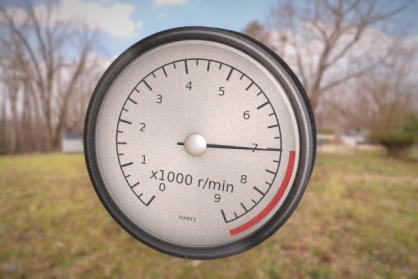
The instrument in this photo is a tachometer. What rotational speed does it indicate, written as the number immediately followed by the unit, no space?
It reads 7000rpm
